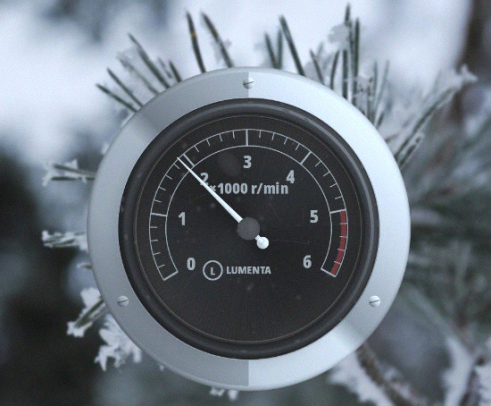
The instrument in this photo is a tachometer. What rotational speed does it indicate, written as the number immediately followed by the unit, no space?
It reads 1900rpm
